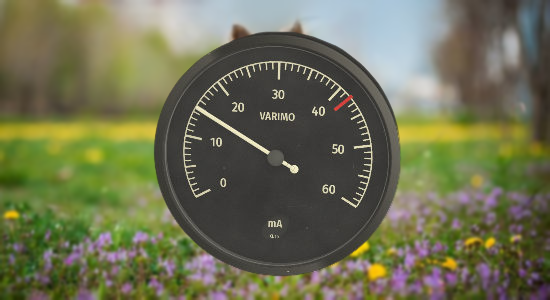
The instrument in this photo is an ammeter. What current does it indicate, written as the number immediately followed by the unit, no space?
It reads 15mA
